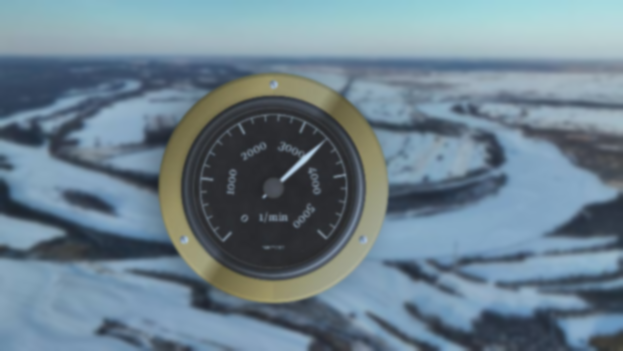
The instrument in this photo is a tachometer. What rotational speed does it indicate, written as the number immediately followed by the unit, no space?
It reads 3400rpm
